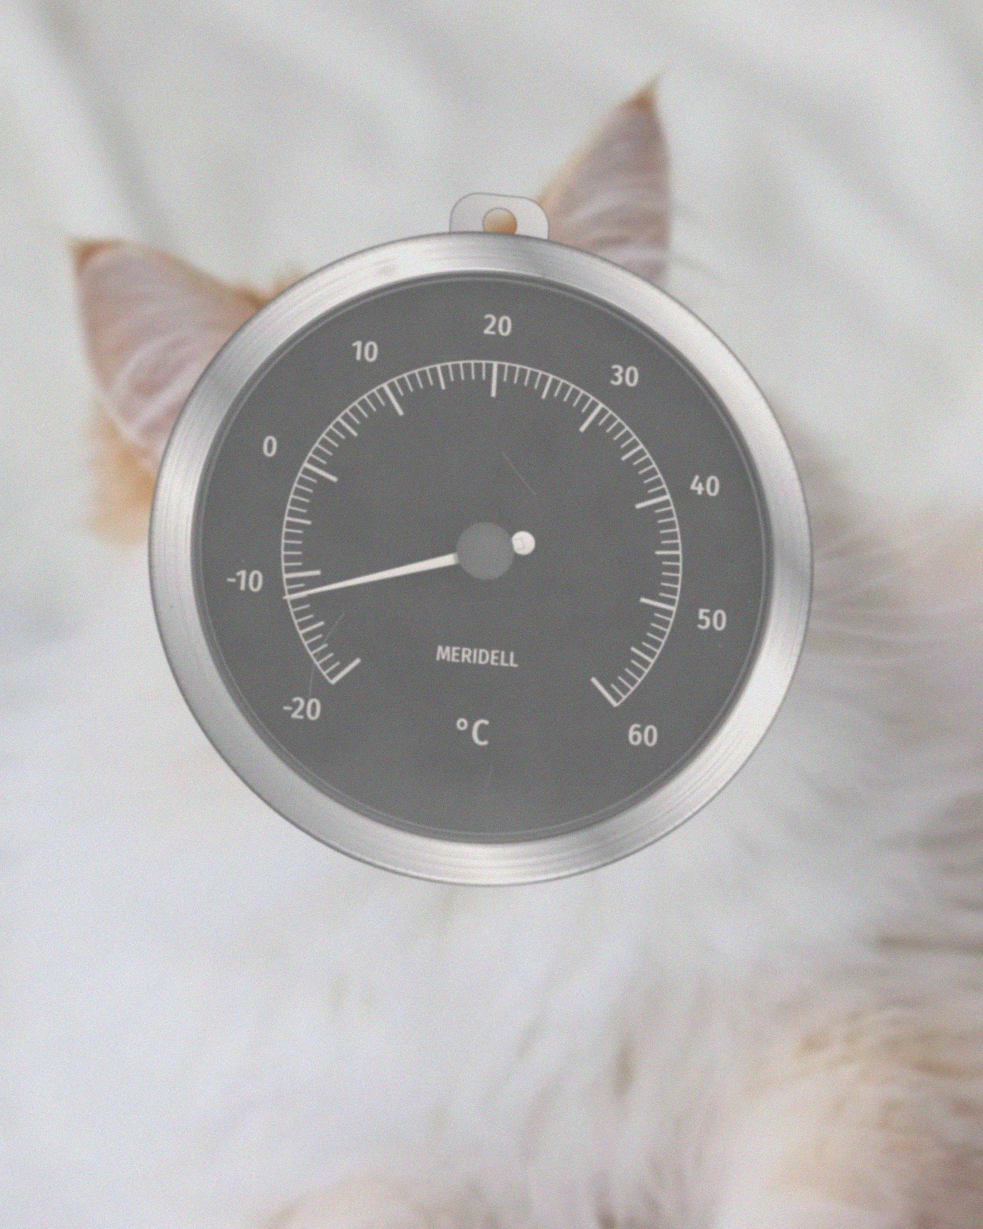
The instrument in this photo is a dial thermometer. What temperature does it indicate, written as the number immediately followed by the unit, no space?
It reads -12°C
